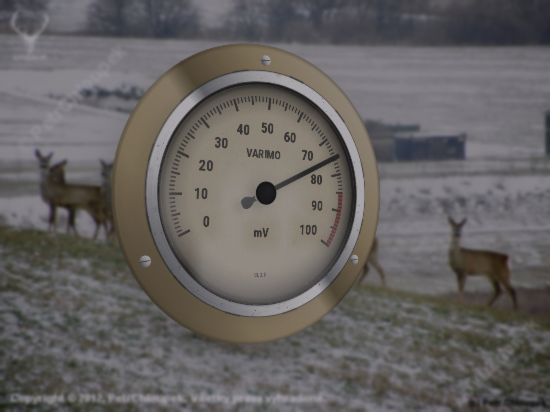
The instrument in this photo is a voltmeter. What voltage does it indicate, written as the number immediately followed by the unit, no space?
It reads 75mV
